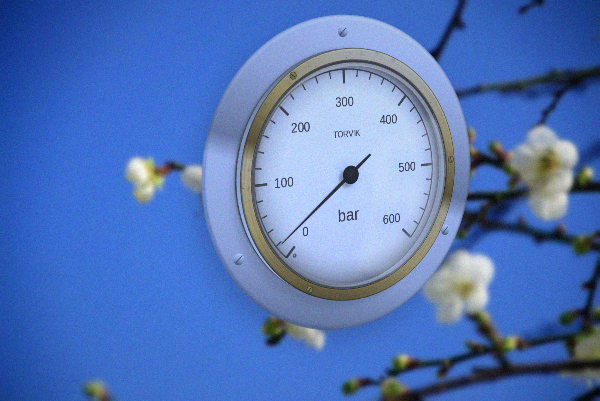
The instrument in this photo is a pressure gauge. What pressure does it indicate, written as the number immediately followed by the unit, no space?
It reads 20bar
